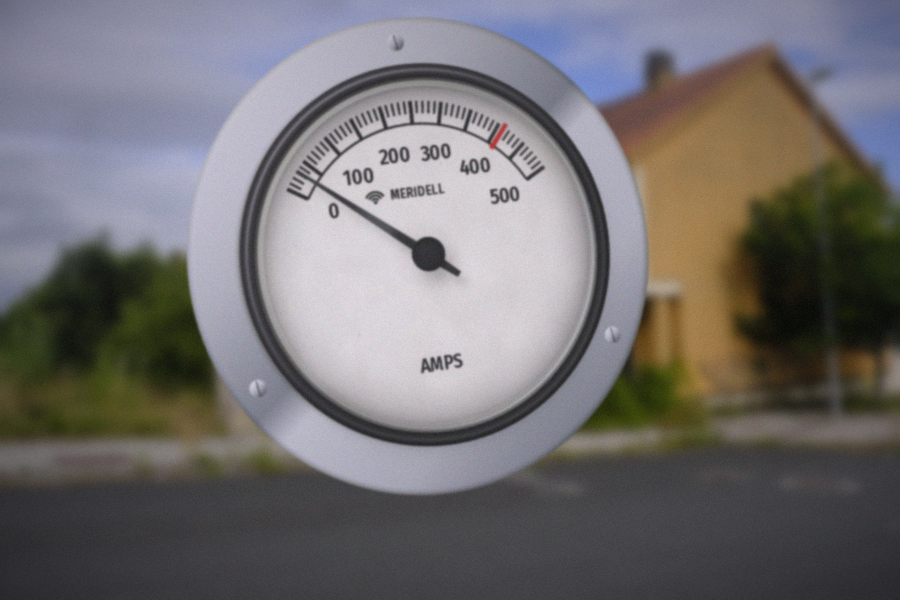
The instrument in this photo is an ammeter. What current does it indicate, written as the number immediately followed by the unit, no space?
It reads 30A
